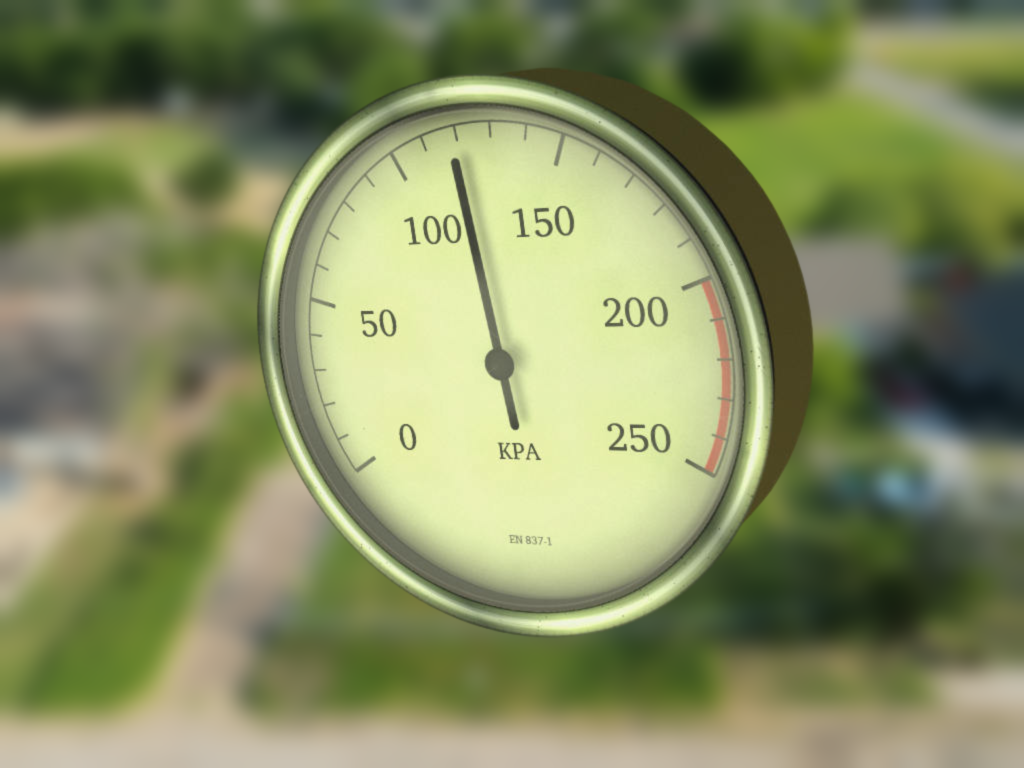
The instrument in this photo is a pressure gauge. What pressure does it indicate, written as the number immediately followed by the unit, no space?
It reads 120kPa
